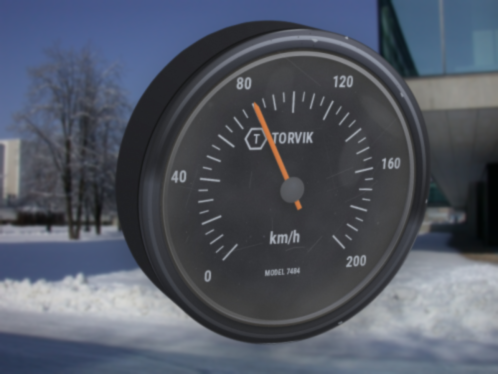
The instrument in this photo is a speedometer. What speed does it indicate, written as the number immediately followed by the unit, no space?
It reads 80km/h
